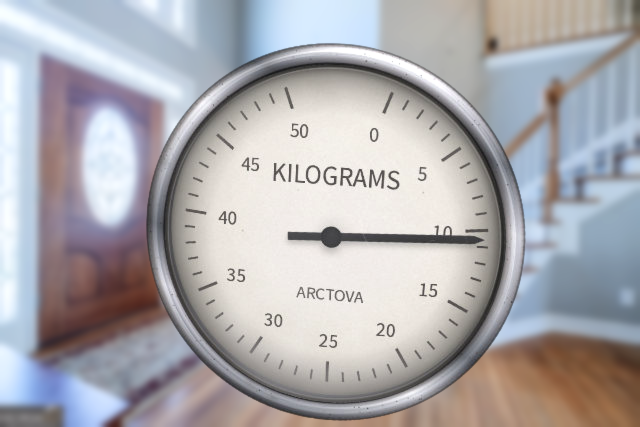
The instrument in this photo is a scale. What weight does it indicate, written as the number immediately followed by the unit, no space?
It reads 10.5kg
